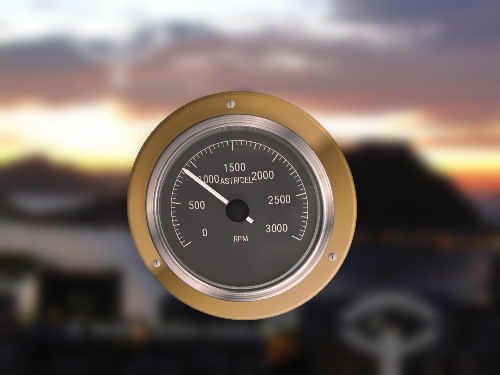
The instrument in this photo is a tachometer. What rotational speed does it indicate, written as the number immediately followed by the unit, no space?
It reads 900rpm
